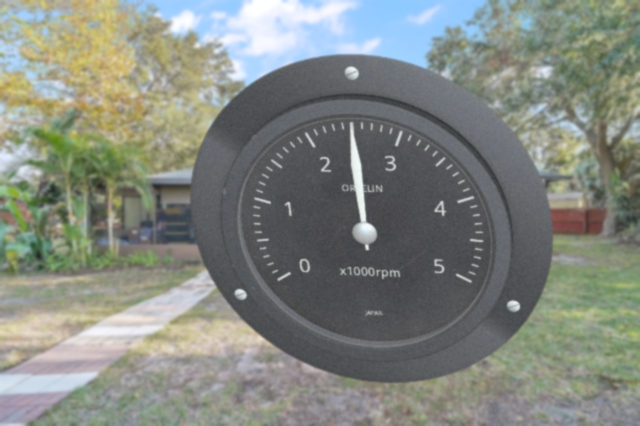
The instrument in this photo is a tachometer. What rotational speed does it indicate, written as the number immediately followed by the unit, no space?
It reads 2500rpm
